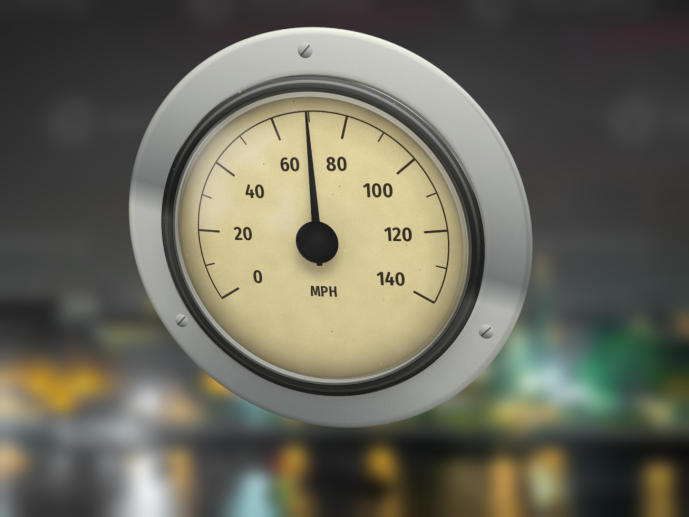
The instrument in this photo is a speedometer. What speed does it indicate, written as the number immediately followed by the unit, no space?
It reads 70mph
